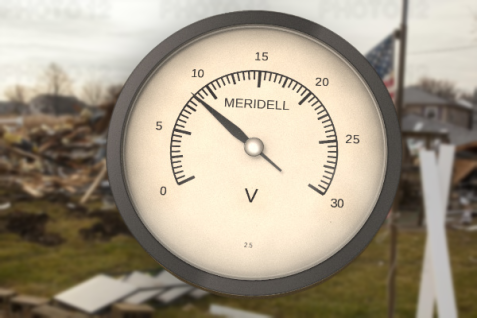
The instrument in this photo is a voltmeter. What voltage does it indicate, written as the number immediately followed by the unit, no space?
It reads 8.5V
